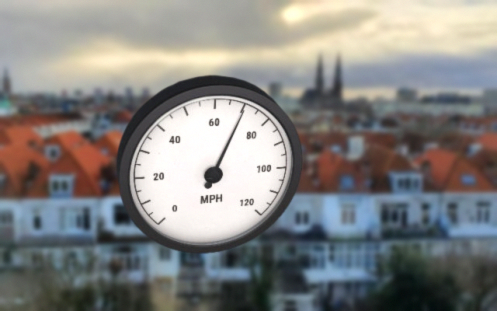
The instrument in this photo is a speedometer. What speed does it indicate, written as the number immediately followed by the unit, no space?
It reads 70mph
